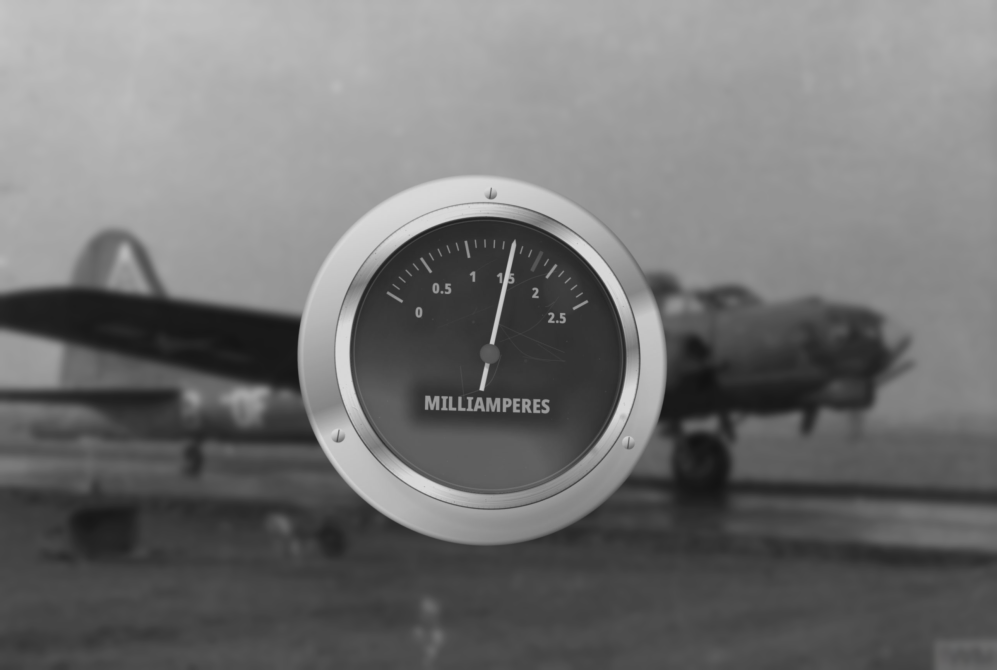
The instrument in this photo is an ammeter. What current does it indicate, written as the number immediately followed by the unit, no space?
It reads 1.5mA
